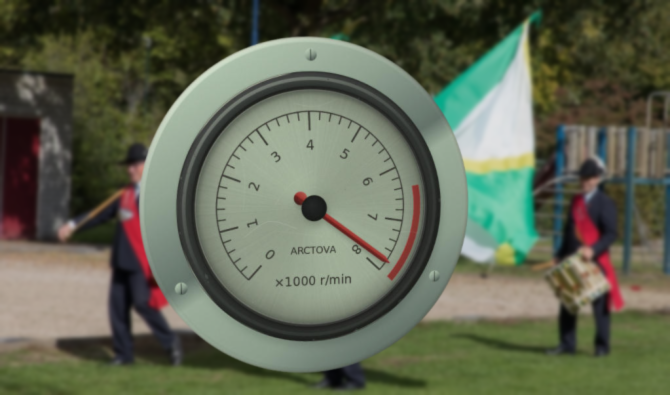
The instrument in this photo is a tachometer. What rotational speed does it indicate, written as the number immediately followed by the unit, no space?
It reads 7800rpm
